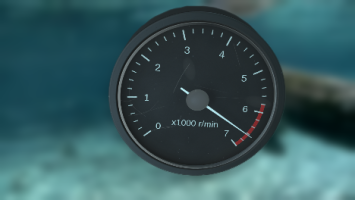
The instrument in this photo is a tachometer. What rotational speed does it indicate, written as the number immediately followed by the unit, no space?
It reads 6600rpm
